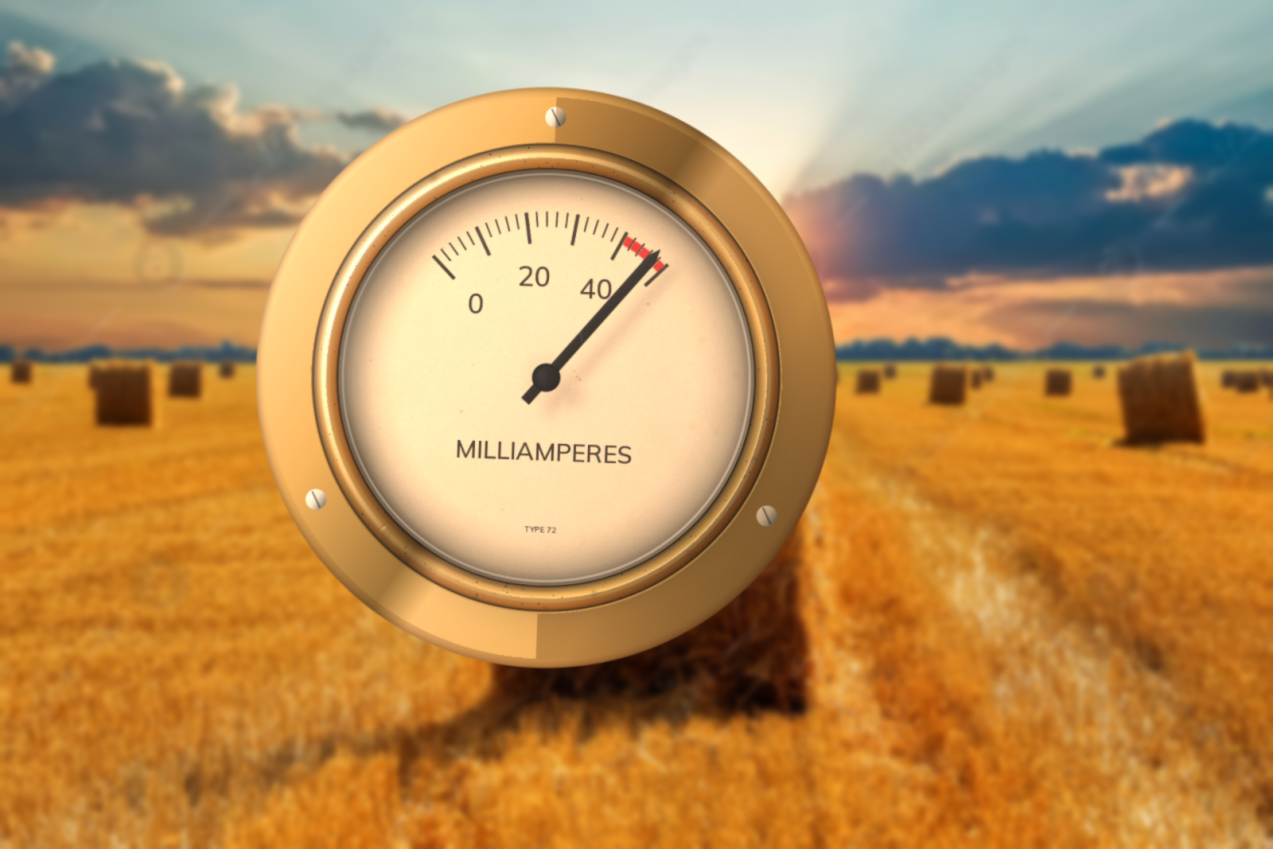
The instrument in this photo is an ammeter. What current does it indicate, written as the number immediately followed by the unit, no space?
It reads 47mA
